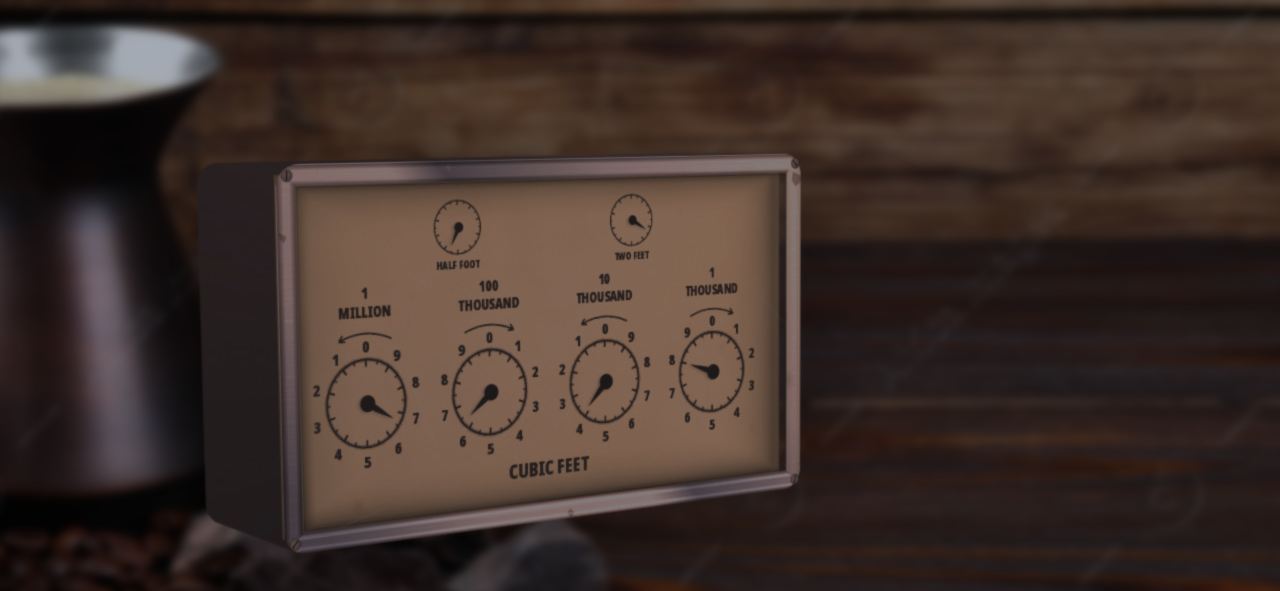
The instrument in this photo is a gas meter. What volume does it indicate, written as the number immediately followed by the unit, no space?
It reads 663800ft³
